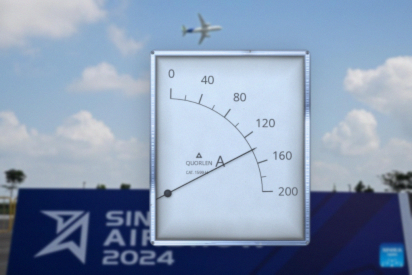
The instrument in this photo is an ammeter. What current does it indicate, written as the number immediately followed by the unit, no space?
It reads 140A
